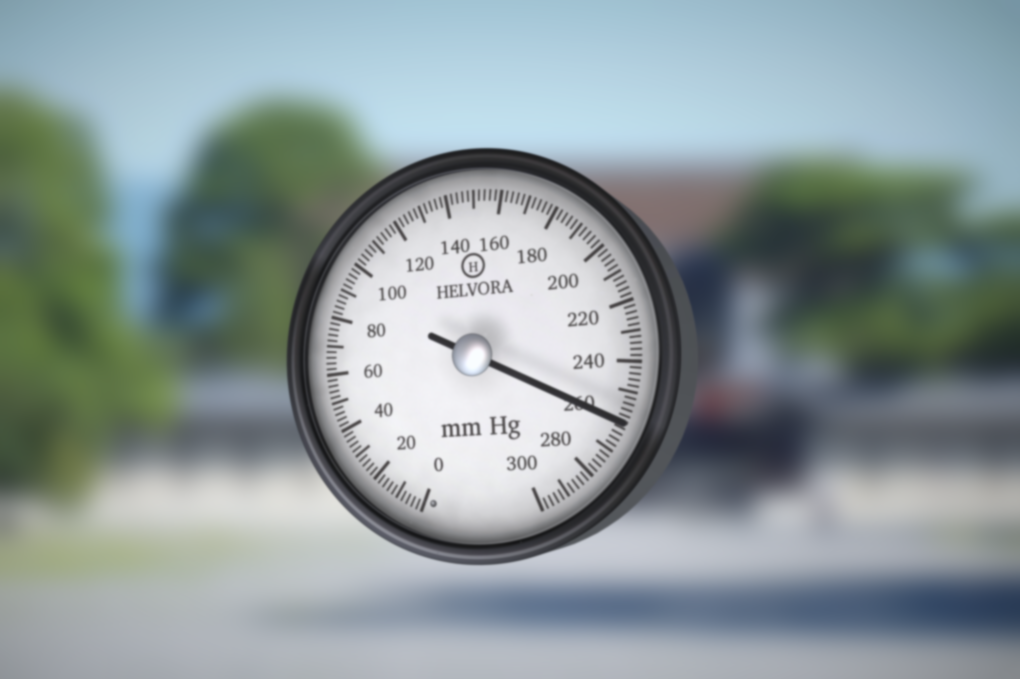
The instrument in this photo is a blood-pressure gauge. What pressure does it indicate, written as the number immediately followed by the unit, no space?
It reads 260mmHg
